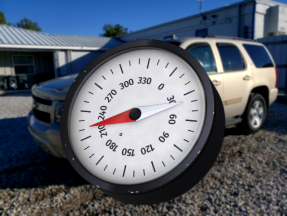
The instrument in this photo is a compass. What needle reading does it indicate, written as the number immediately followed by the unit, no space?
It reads 220°
